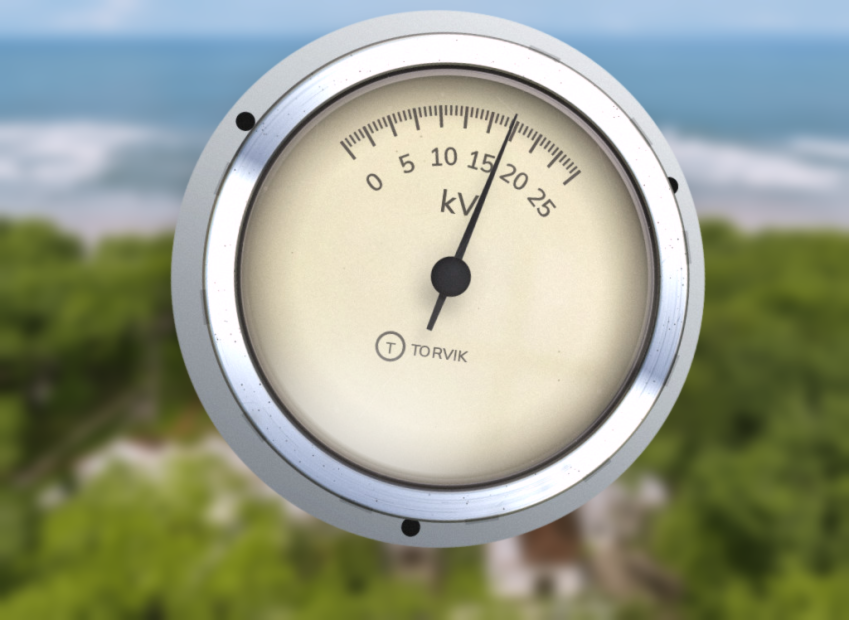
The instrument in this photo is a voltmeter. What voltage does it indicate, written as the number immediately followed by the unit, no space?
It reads 17kV
